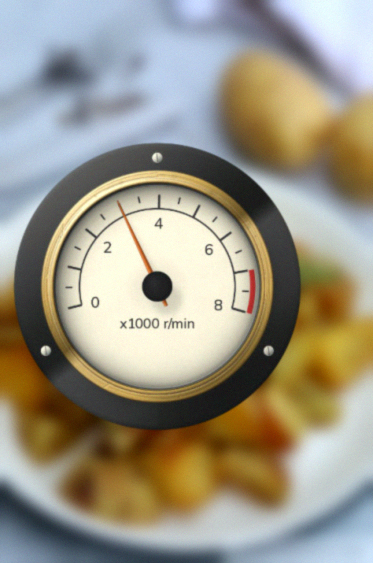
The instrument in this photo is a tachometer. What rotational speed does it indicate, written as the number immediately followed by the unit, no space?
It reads 3000rpm
